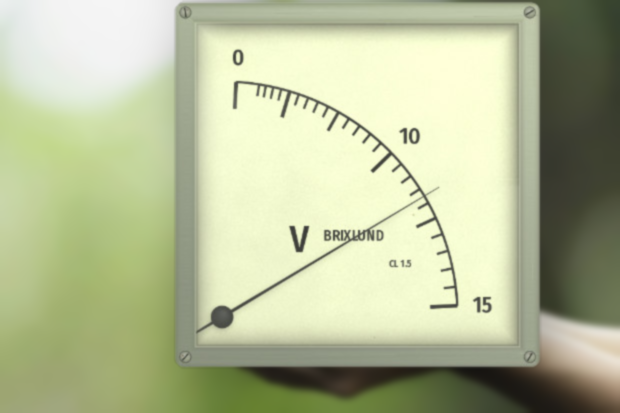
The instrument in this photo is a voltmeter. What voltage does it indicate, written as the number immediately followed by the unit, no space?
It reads 11.75V
